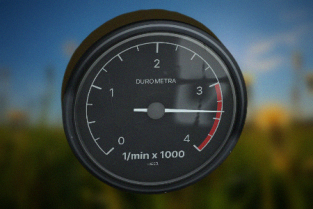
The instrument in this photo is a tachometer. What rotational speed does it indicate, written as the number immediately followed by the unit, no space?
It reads 3375rpm
